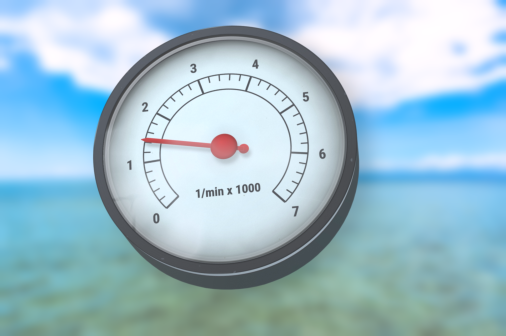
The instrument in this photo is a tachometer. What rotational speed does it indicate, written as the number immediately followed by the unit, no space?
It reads 1400rpm
